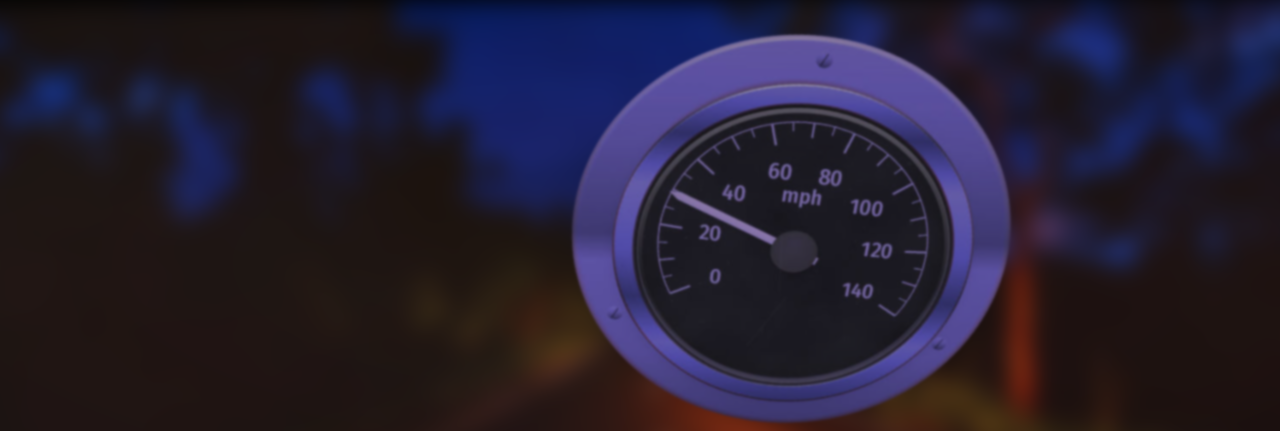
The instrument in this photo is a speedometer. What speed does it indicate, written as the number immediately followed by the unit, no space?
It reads 30mph
